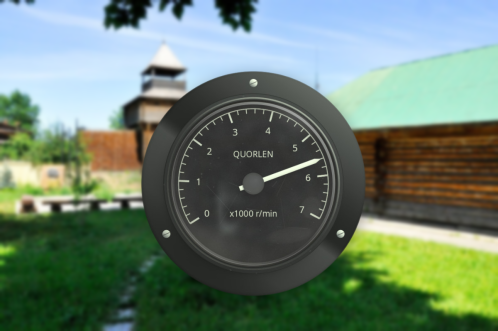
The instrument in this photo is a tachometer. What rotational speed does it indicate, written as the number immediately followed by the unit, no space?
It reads 5600rpm
